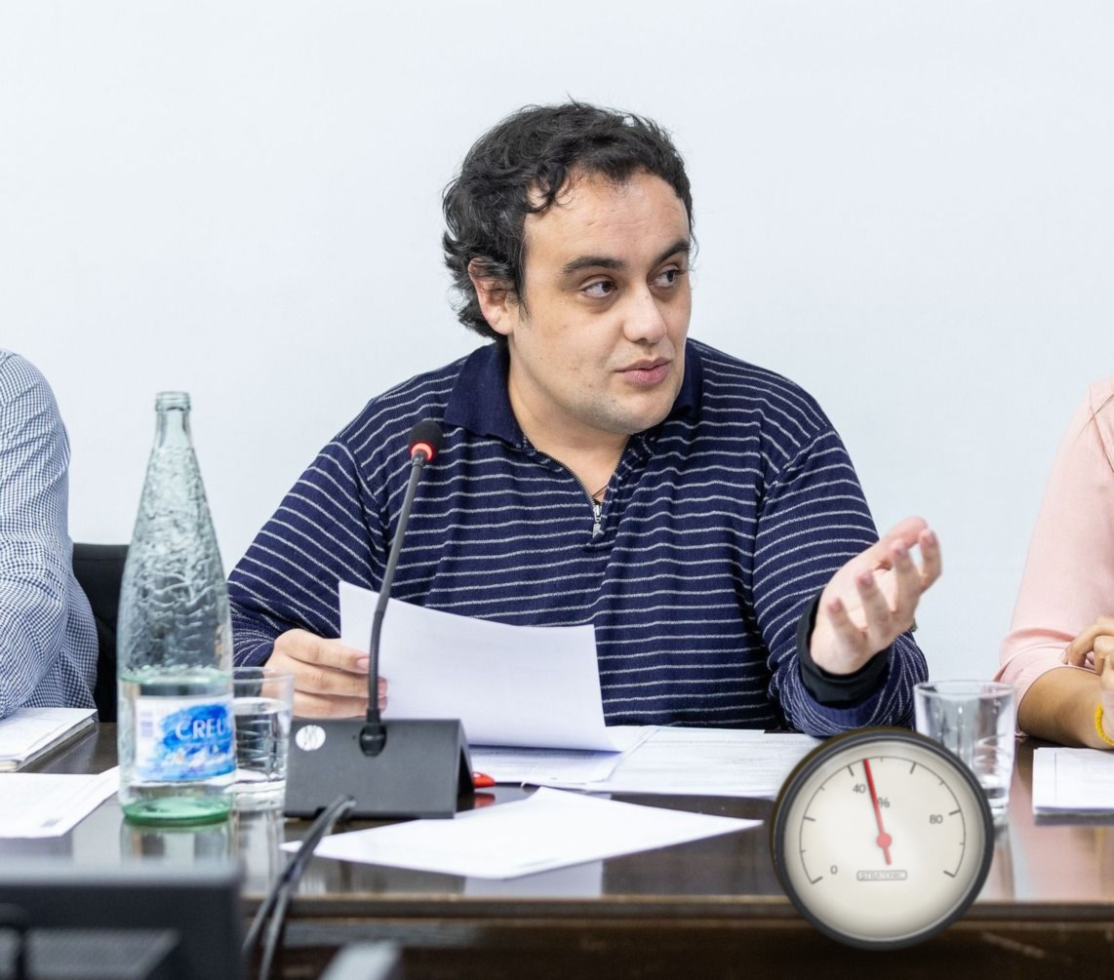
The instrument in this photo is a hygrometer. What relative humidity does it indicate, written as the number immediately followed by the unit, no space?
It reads 45%
